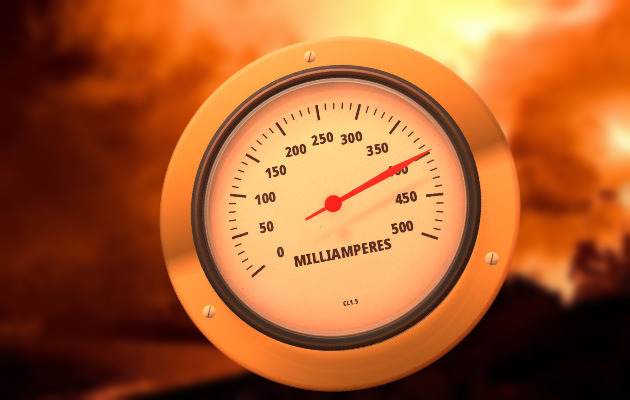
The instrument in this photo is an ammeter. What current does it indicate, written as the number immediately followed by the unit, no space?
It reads 400mA
